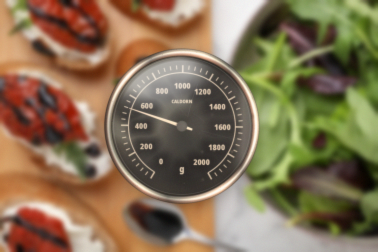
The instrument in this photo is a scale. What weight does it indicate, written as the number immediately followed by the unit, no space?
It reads 520g
